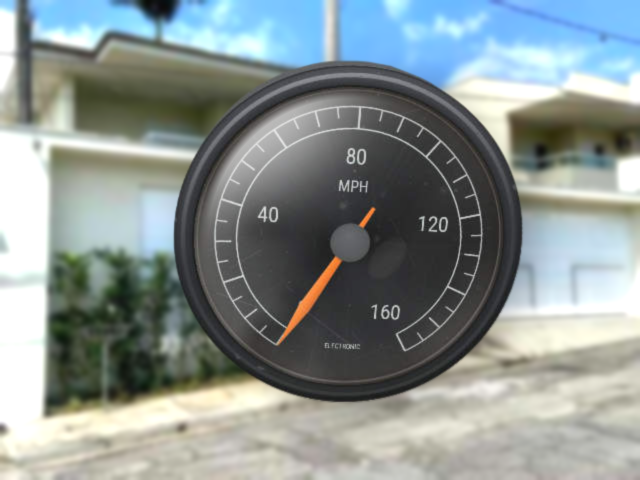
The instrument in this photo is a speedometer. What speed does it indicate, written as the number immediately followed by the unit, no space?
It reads 0mph
